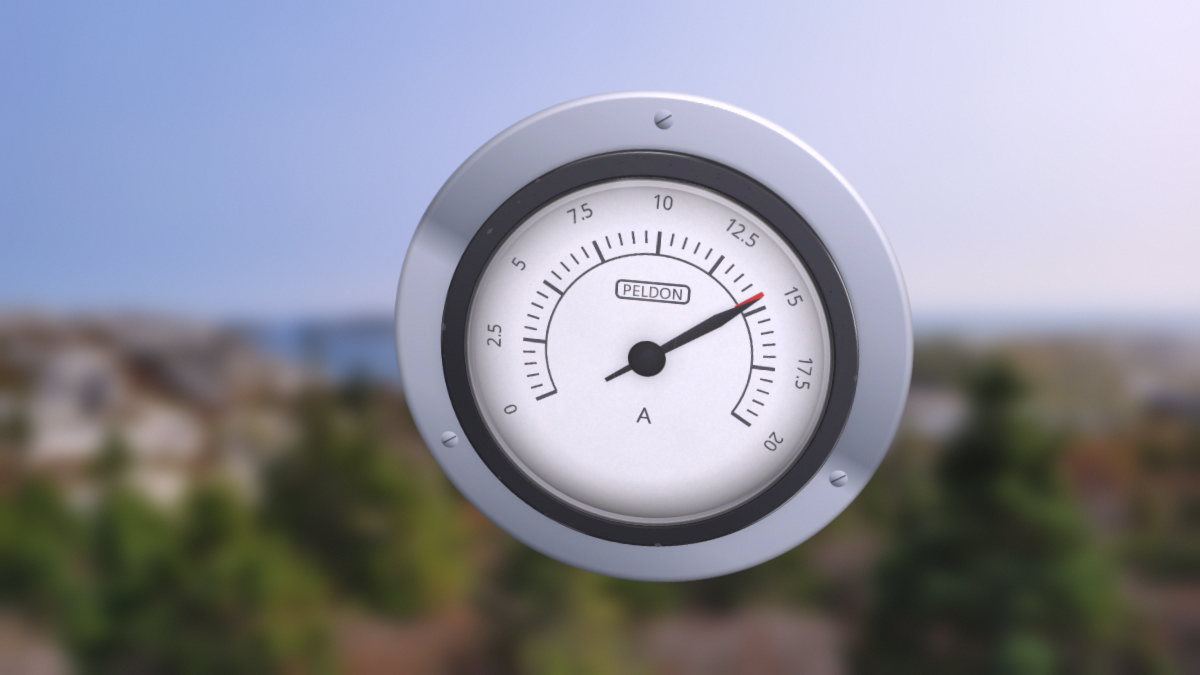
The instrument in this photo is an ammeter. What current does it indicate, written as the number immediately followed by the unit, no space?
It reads 14.5A
